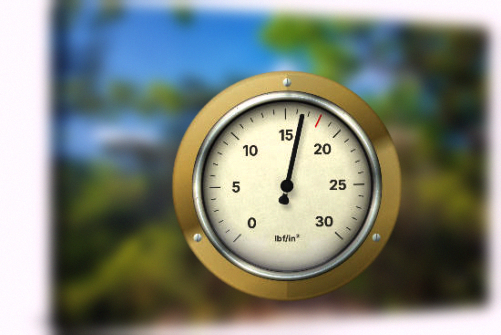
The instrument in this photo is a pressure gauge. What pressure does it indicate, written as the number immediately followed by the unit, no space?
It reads 16.5psi
